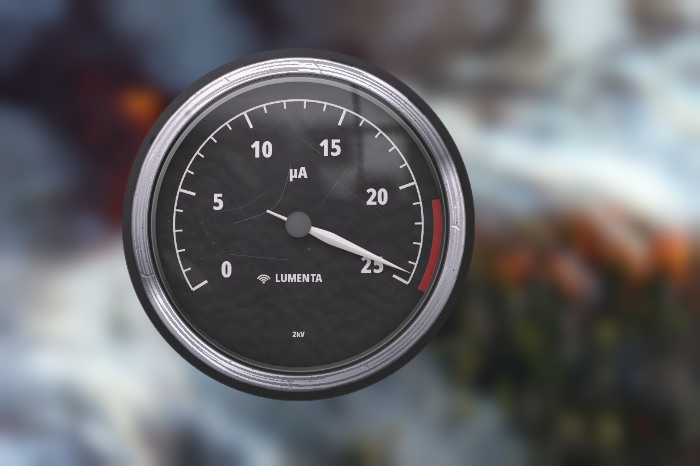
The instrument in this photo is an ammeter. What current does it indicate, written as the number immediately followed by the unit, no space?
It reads 24.5µA
